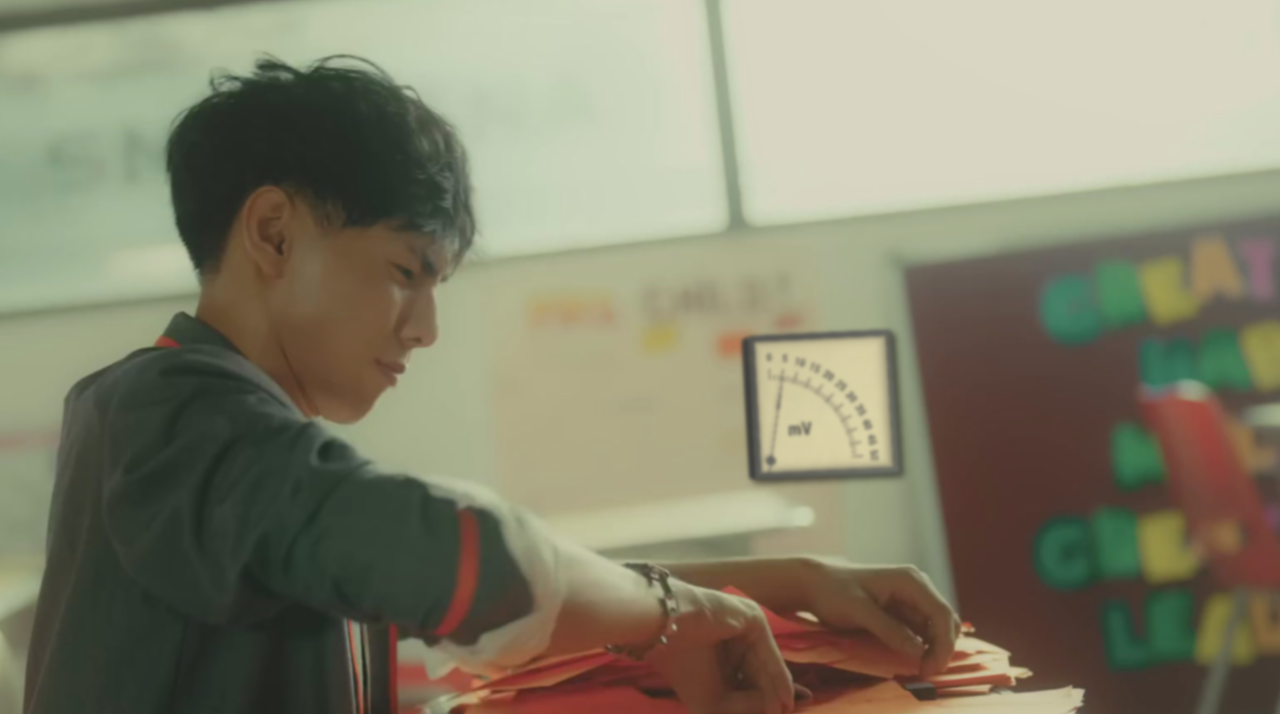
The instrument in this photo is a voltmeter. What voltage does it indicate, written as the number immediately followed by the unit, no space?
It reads 5mV
